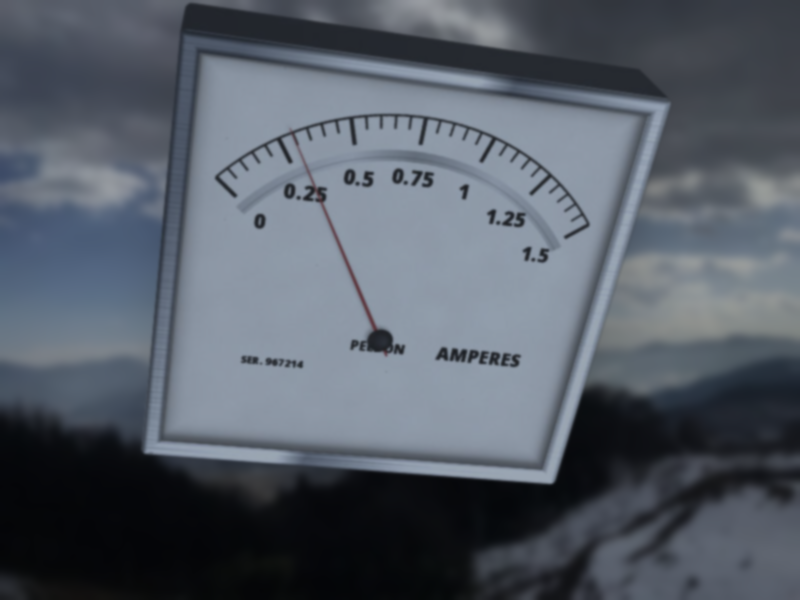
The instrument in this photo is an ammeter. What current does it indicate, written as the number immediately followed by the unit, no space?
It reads 0.3A
